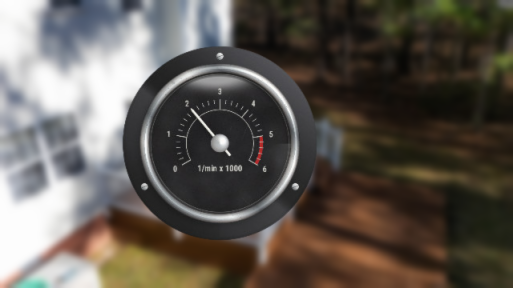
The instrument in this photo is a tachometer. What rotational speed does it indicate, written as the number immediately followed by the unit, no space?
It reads 2000rpm
